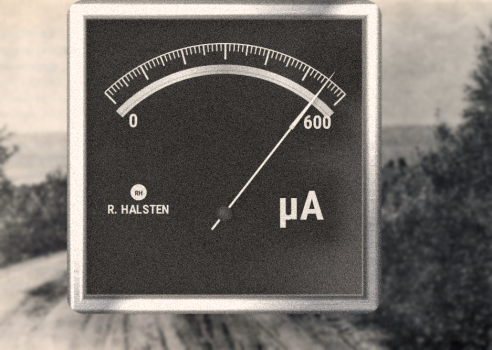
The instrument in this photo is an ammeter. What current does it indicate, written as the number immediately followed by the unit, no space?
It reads 550µA
